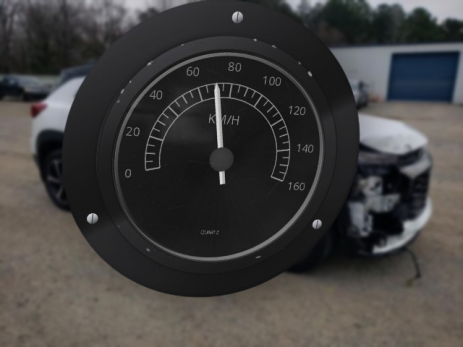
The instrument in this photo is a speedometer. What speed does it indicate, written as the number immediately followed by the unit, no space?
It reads 70km/h
